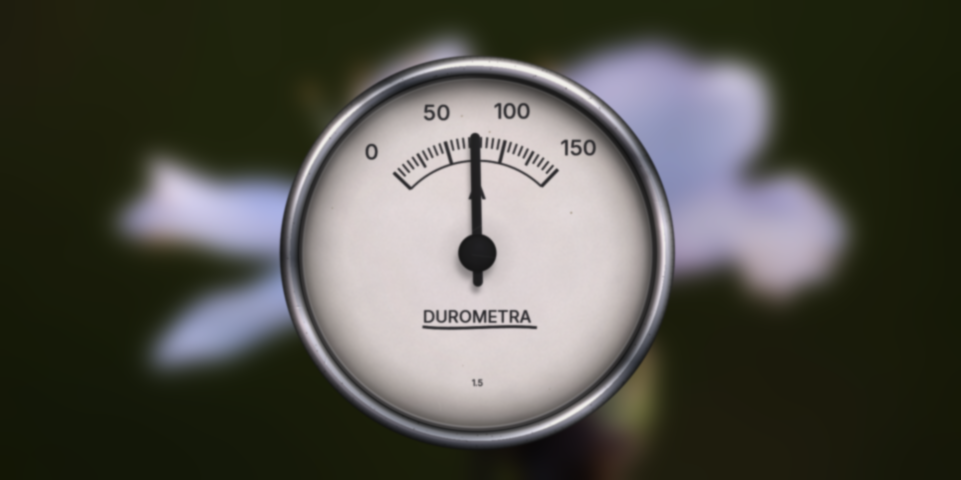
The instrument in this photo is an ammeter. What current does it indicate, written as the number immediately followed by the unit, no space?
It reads 75A
